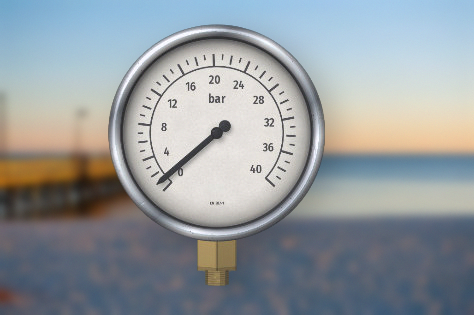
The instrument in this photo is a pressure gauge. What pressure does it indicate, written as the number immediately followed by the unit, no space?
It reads 1bar
